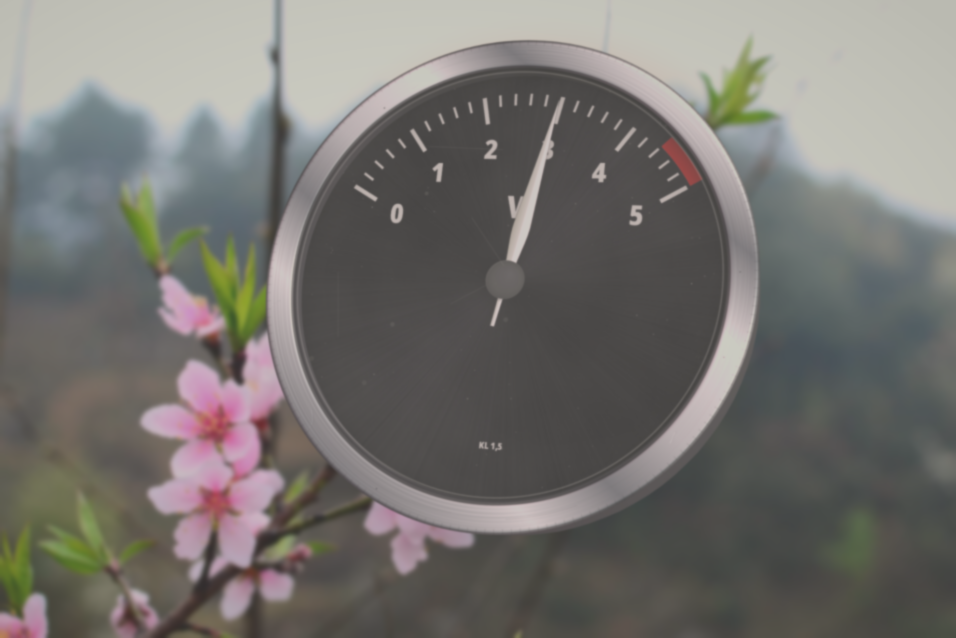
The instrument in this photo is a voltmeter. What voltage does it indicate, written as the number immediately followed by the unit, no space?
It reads 3V
